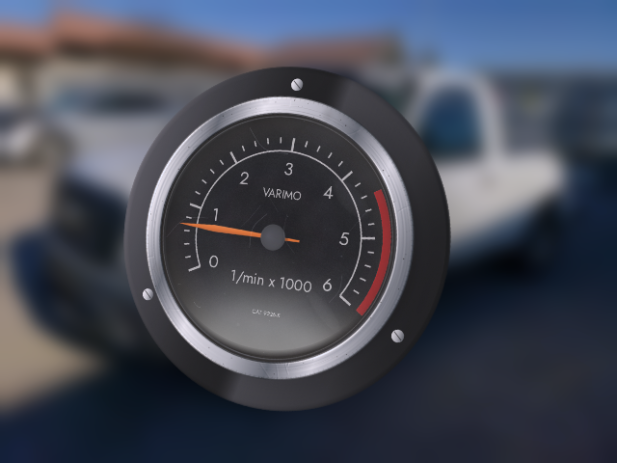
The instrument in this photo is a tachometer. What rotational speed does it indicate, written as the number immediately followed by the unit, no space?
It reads 700rpm
